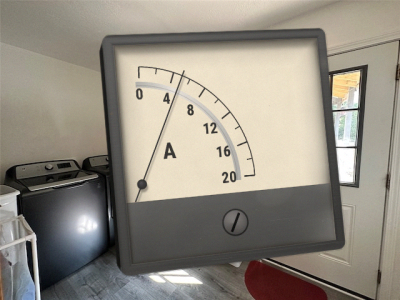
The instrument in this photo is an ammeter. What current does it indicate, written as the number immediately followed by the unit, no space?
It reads 5A
